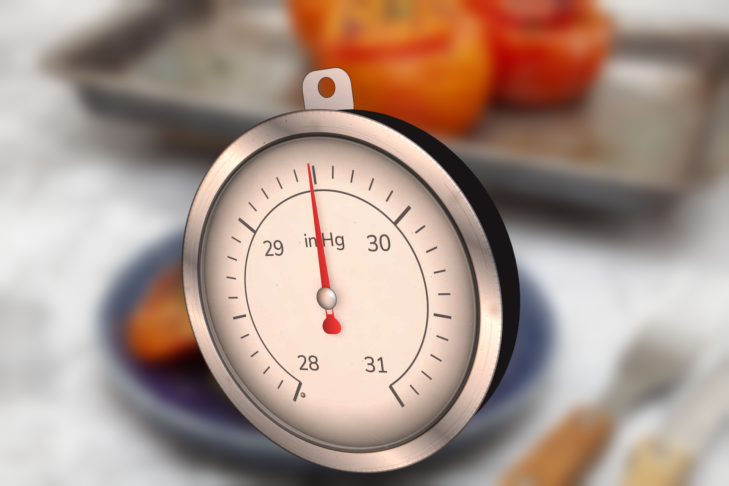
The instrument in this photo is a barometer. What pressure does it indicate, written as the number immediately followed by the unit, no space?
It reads 29.5inHg
